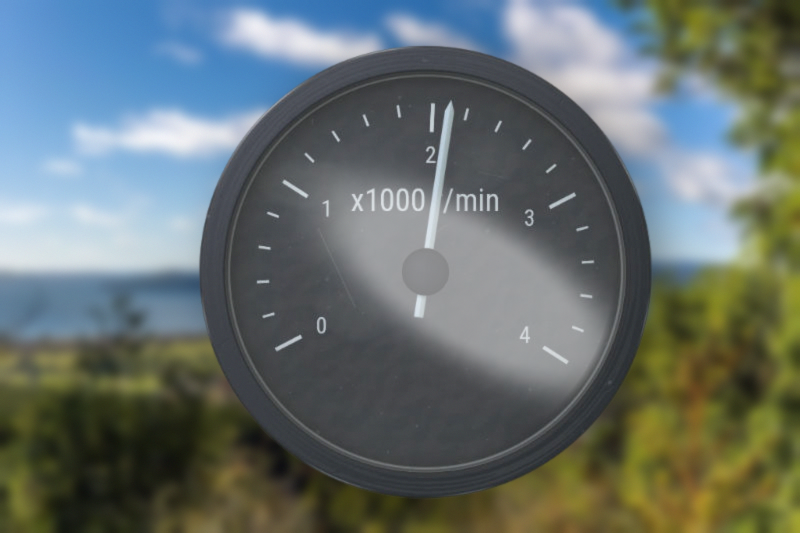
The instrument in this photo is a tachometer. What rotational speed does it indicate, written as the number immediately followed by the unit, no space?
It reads 2100rpm
